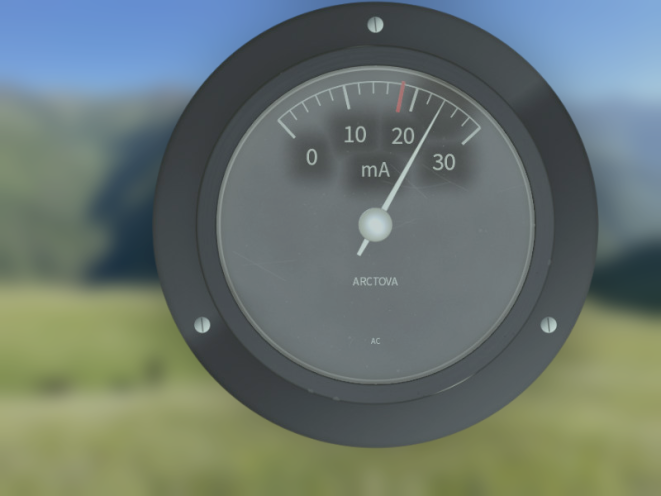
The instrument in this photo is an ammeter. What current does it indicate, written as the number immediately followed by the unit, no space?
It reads 24mA
